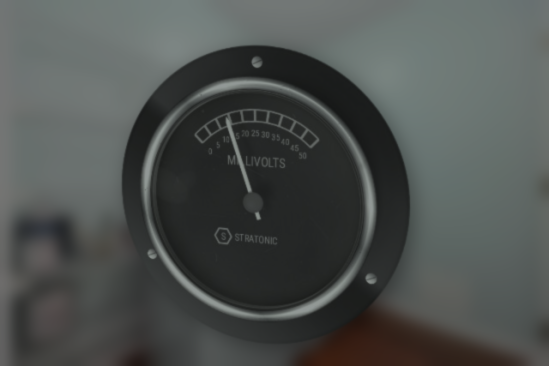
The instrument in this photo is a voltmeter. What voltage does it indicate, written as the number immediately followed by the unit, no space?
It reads 15mV
